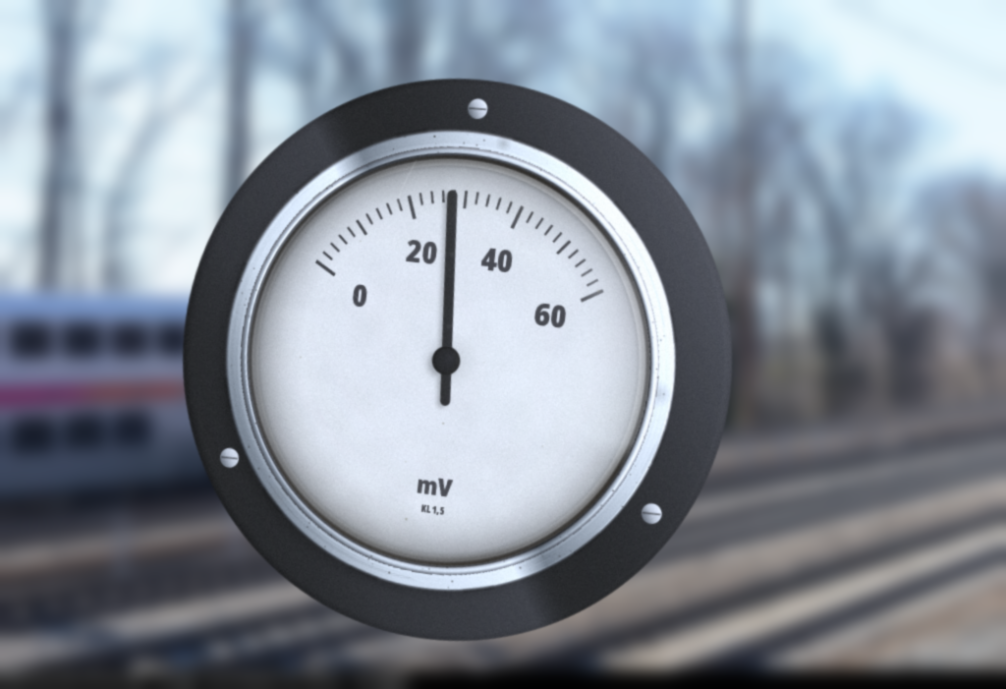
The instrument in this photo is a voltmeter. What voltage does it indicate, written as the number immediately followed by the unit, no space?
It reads 28mV
